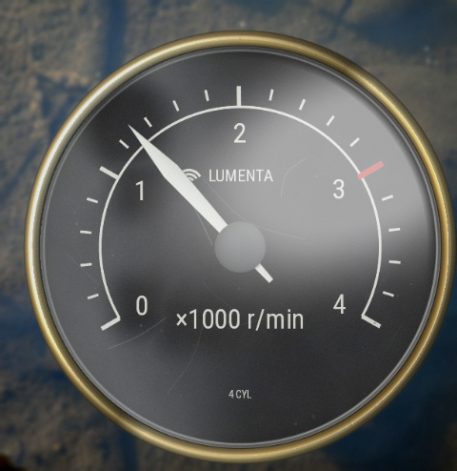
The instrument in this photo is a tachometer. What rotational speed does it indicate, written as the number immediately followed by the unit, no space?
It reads 1300rpm
